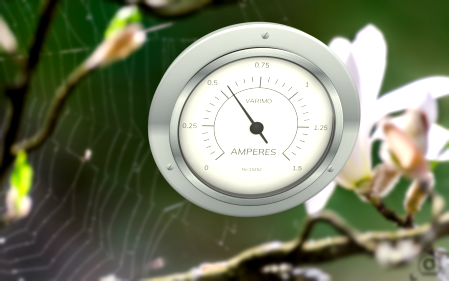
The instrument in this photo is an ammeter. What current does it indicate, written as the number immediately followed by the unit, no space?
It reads 0.55A
